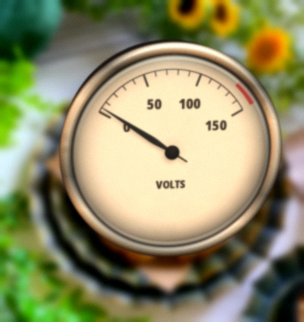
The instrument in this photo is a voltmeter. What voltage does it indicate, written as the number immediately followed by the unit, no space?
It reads 5V
